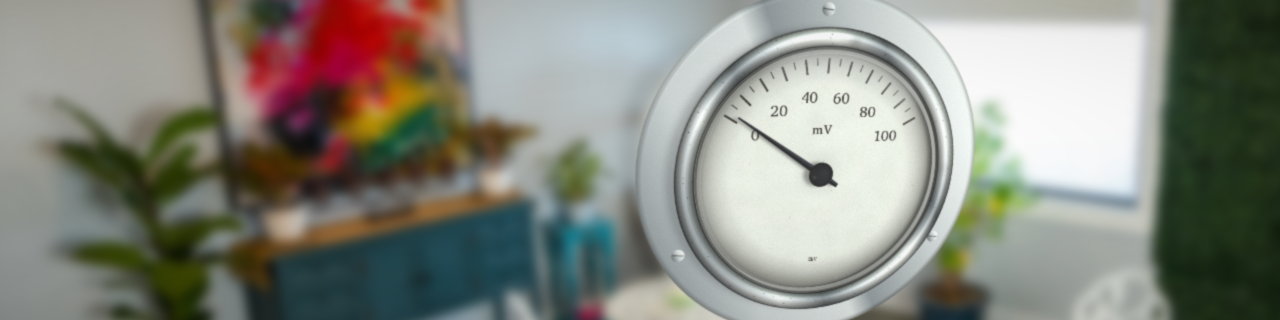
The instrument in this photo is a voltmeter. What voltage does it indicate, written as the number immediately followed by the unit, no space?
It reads 2.5mV
